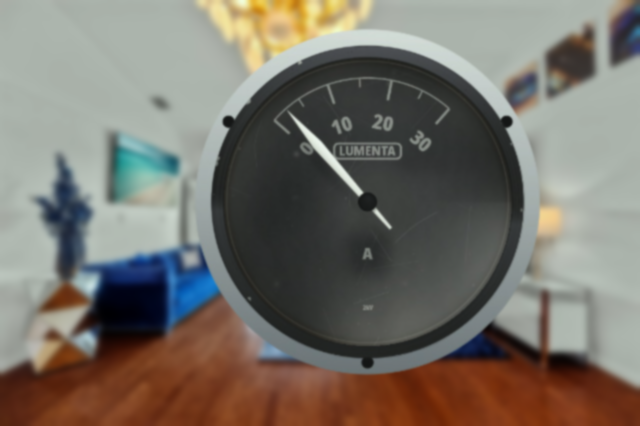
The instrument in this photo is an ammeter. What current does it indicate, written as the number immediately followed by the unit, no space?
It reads 2.5A
